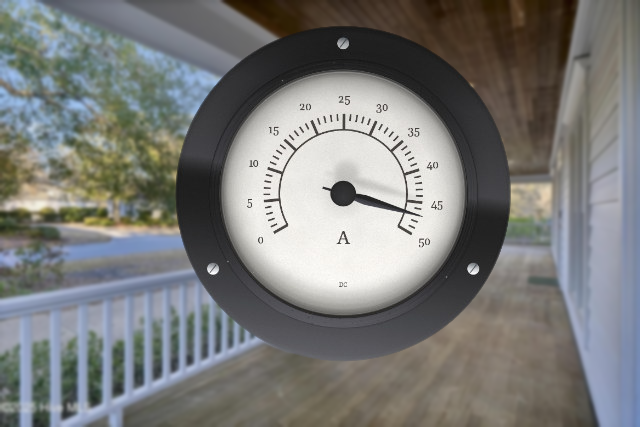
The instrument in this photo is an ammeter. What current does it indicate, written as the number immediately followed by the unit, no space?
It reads 47A
